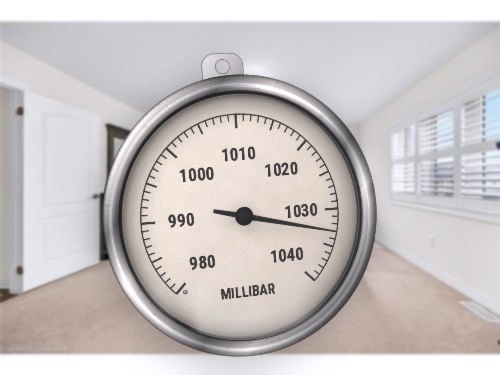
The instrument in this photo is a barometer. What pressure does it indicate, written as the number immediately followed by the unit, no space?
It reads 1033mbar
